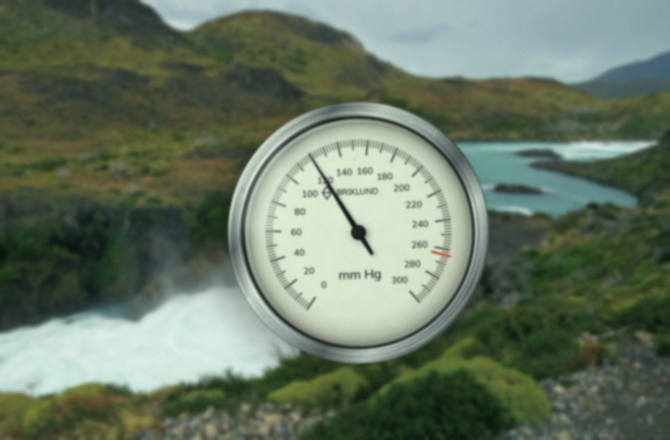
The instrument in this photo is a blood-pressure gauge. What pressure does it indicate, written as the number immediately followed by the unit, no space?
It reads 120mmHg
